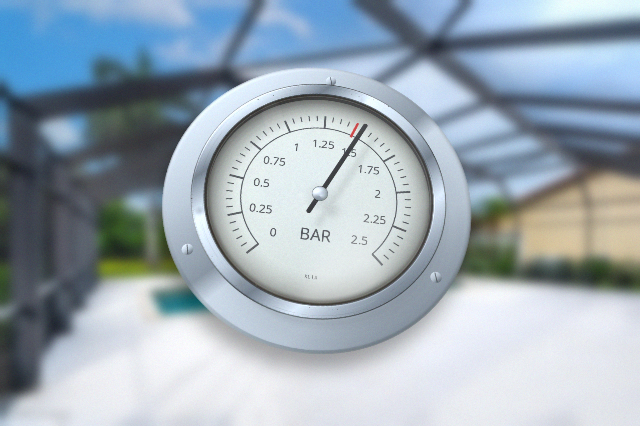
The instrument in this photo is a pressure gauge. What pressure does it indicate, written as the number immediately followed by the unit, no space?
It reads 1.5bar
